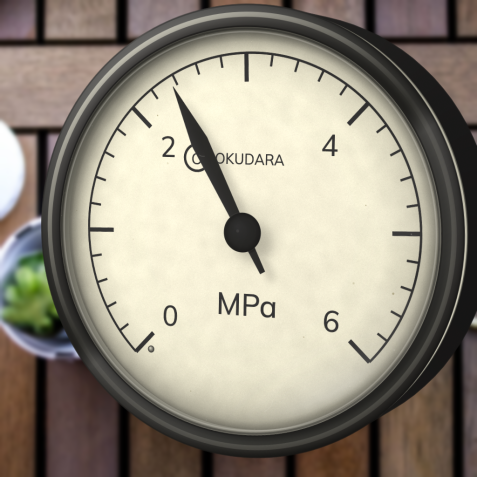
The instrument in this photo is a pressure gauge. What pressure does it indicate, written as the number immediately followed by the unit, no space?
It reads 2.4MPa
